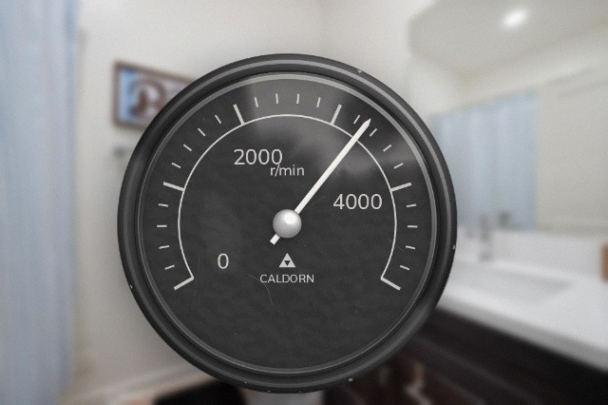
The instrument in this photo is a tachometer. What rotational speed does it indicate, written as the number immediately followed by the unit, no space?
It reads 3300rpm
